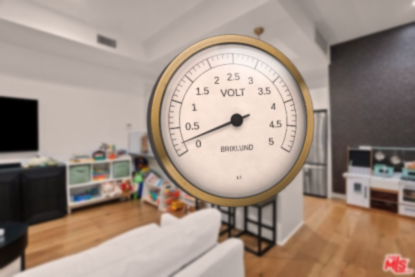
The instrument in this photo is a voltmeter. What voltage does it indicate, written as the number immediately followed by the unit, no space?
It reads 0.2V
